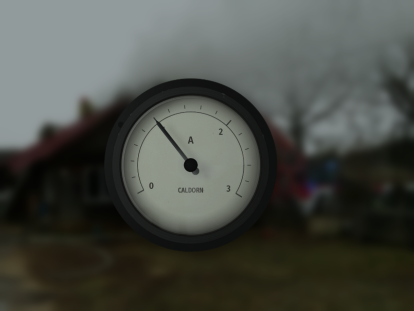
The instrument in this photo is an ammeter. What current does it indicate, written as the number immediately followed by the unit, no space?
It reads 1A
